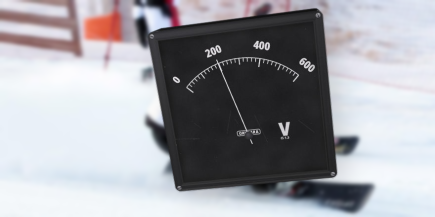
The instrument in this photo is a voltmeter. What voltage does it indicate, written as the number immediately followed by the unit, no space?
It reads 200V
